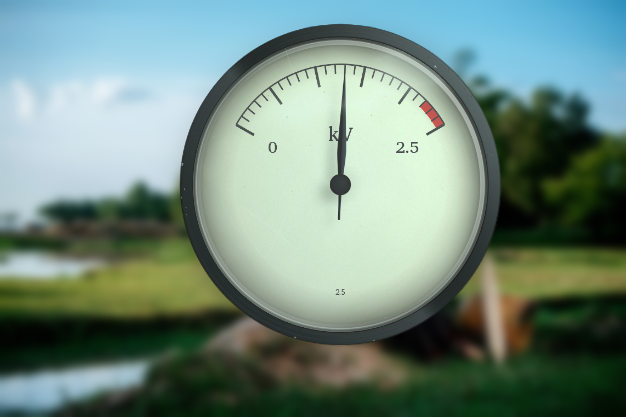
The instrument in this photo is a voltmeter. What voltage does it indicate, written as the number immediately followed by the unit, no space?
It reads 1.3kV
